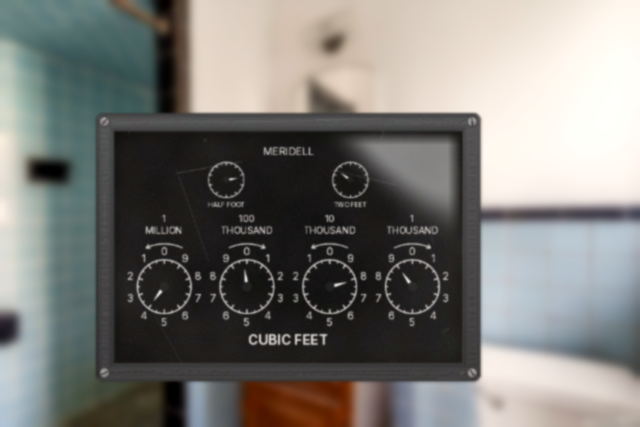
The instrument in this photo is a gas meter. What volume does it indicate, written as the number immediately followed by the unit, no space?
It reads 397900ft³
